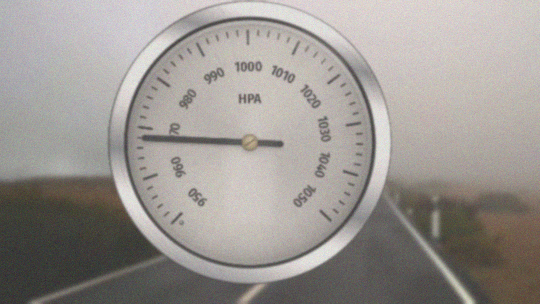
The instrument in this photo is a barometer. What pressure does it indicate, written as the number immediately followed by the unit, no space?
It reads 968hPa
